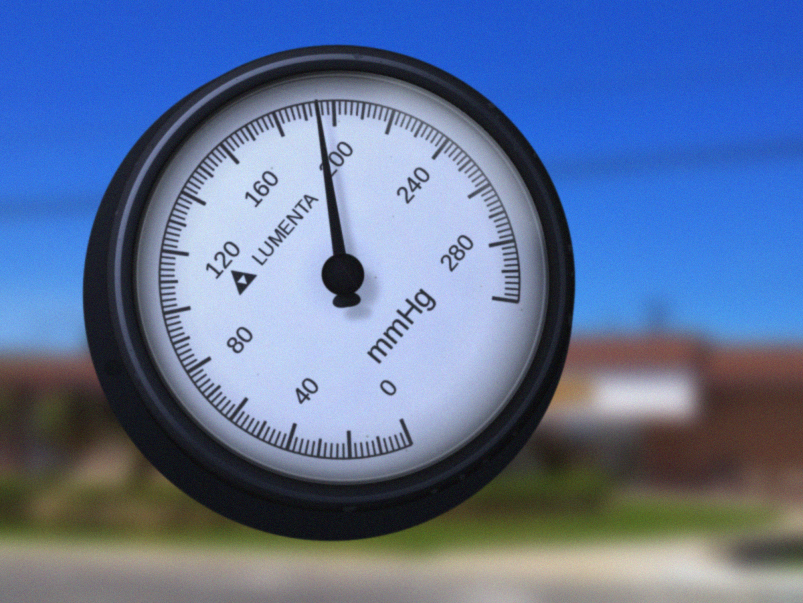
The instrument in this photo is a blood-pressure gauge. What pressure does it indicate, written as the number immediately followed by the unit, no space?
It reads 194mmHg
